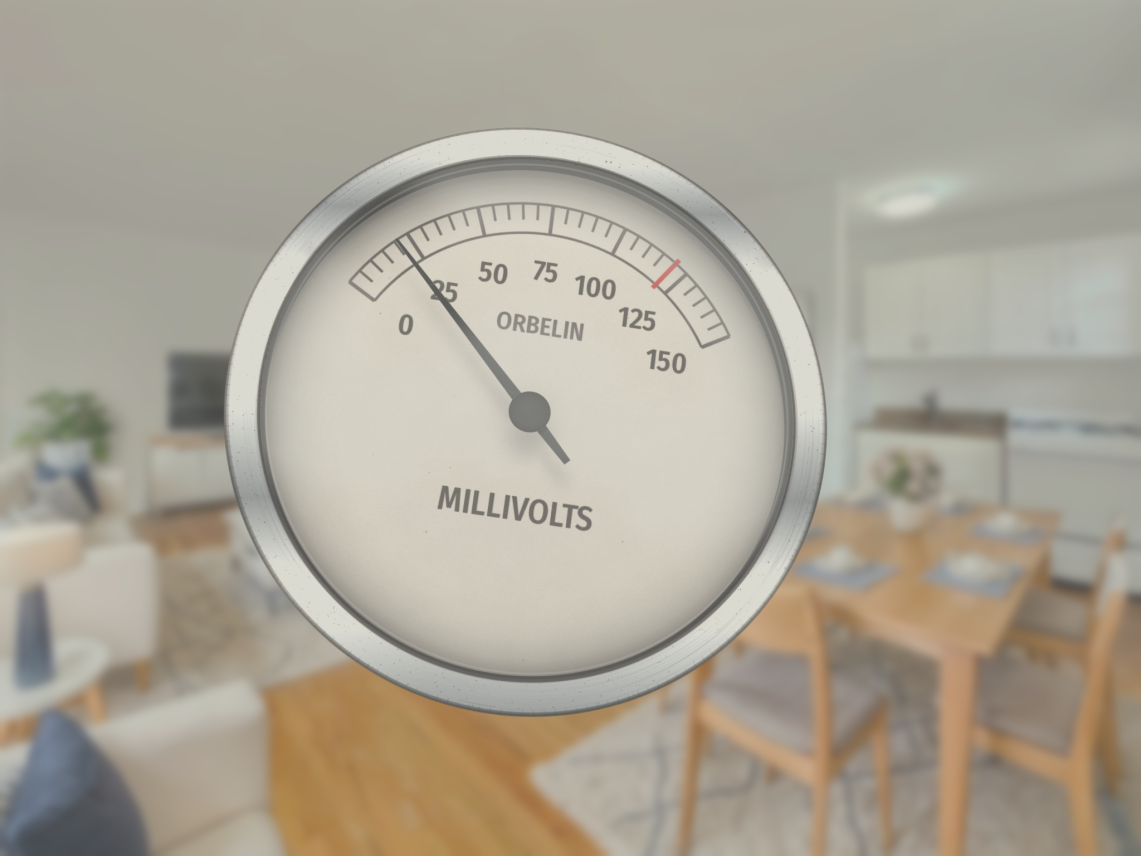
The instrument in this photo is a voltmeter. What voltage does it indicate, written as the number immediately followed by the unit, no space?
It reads 20mV
